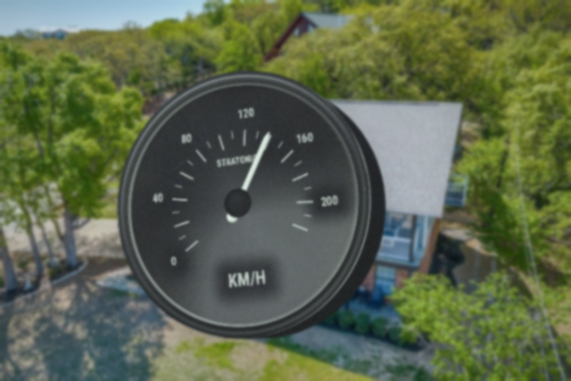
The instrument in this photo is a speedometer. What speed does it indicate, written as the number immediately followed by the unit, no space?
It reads 140km/h
